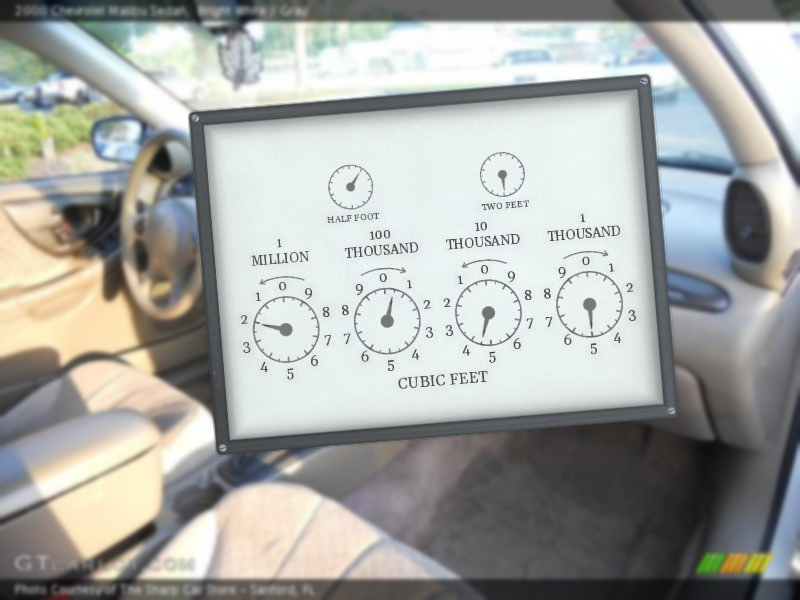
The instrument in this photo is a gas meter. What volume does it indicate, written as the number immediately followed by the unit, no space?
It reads 204500ft³
